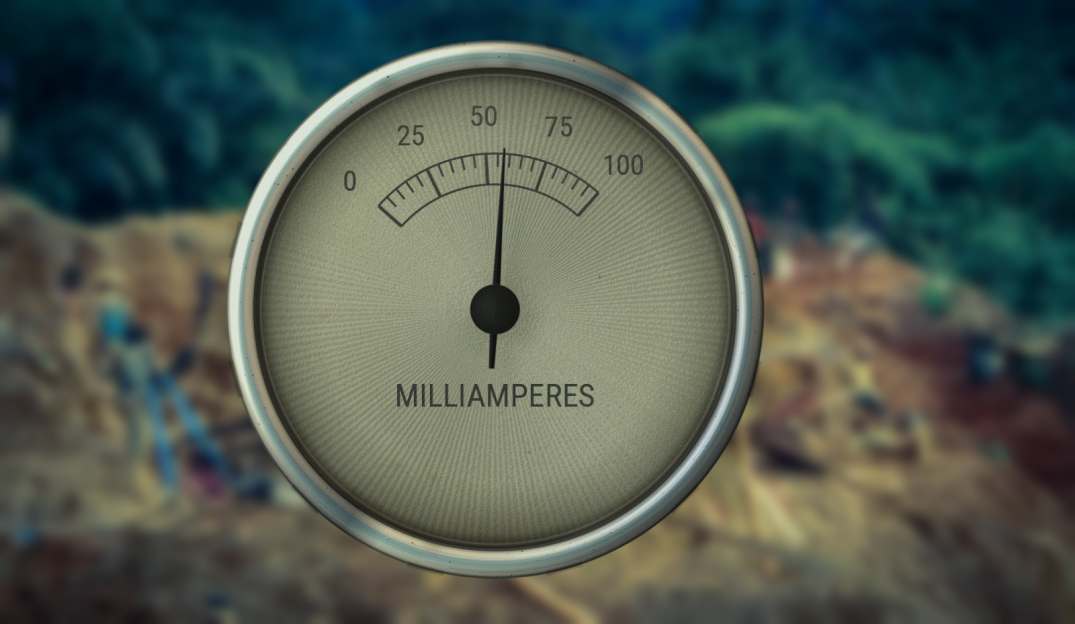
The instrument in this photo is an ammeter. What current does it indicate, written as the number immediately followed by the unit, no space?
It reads 57.5mA
